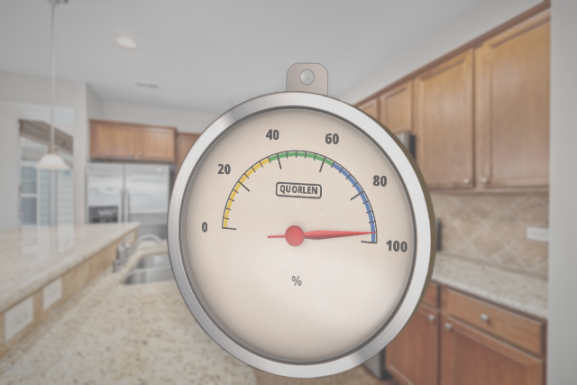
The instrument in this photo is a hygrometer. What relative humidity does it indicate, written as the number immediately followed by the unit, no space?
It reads 96%
